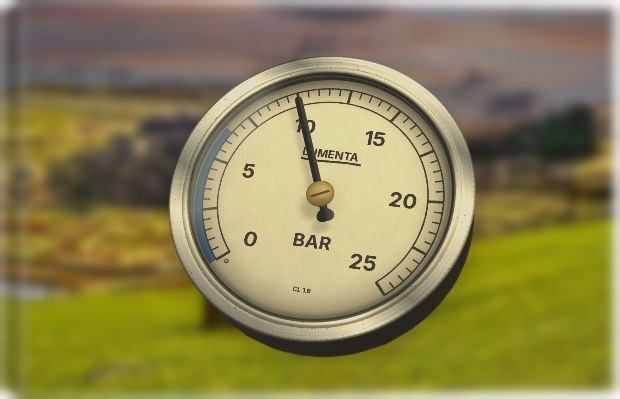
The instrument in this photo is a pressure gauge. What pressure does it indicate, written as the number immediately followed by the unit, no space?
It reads 10bar
